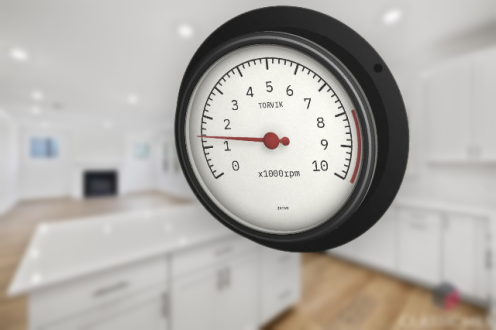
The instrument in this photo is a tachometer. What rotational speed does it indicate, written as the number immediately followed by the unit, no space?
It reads 1400rpm
